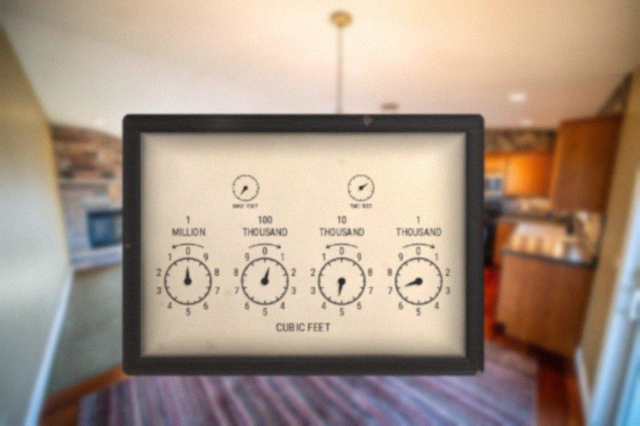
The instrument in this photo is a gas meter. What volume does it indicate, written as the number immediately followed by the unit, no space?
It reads 4700ft³
